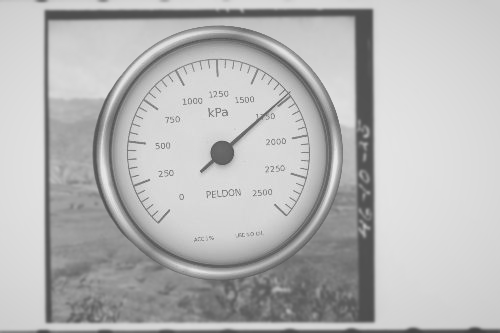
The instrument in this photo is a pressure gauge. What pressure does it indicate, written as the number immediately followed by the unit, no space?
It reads 1725kPa
